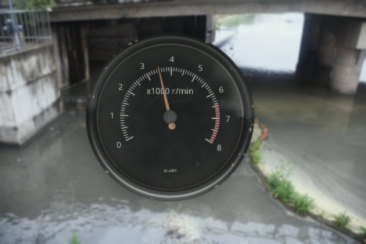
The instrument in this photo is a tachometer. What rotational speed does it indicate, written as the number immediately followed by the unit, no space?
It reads 3500rpm
